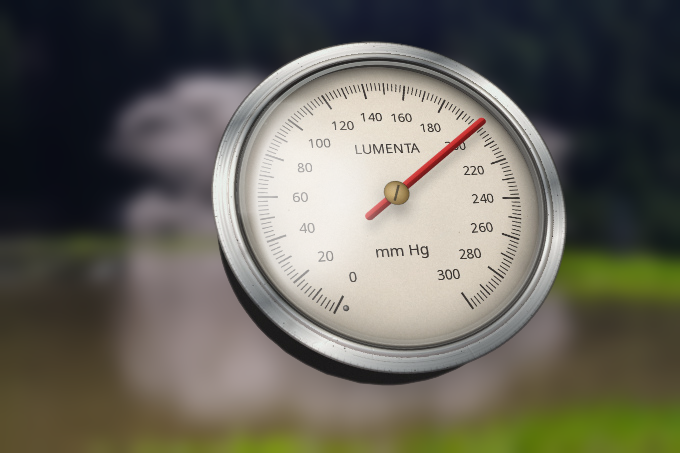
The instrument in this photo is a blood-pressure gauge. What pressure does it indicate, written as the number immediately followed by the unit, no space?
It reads 200mmHg
